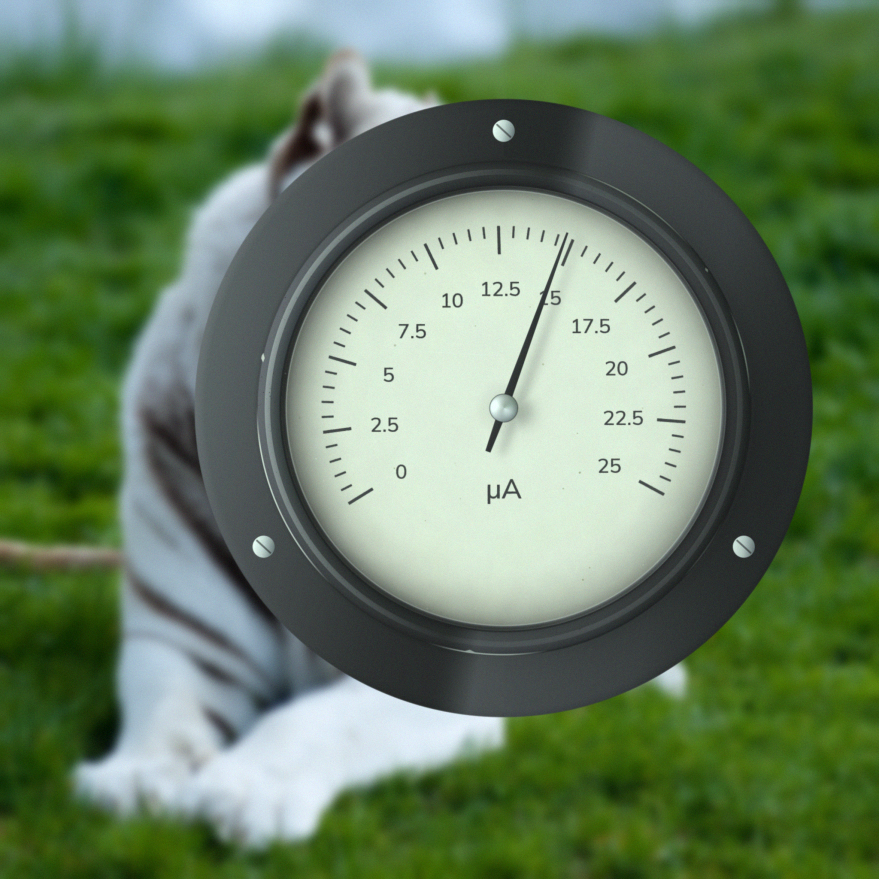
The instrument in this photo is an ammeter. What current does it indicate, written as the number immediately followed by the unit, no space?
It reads 14.75µA
